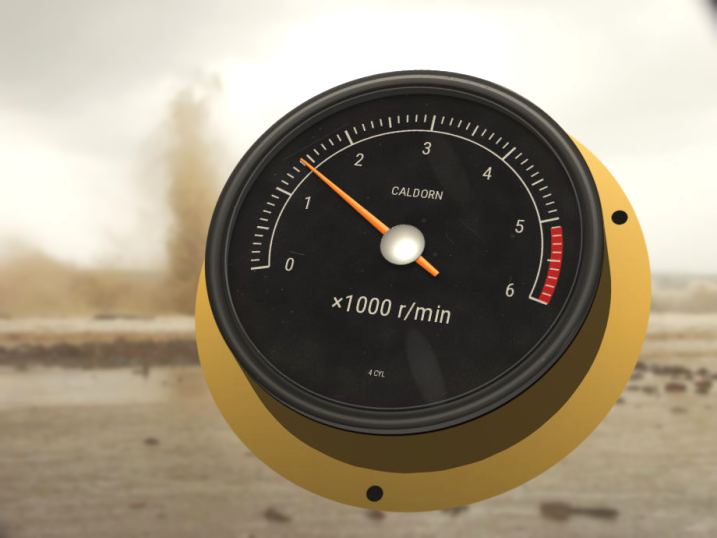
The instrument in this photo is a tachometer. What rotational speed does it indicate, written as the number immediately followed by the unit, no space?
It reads 1400rpm
